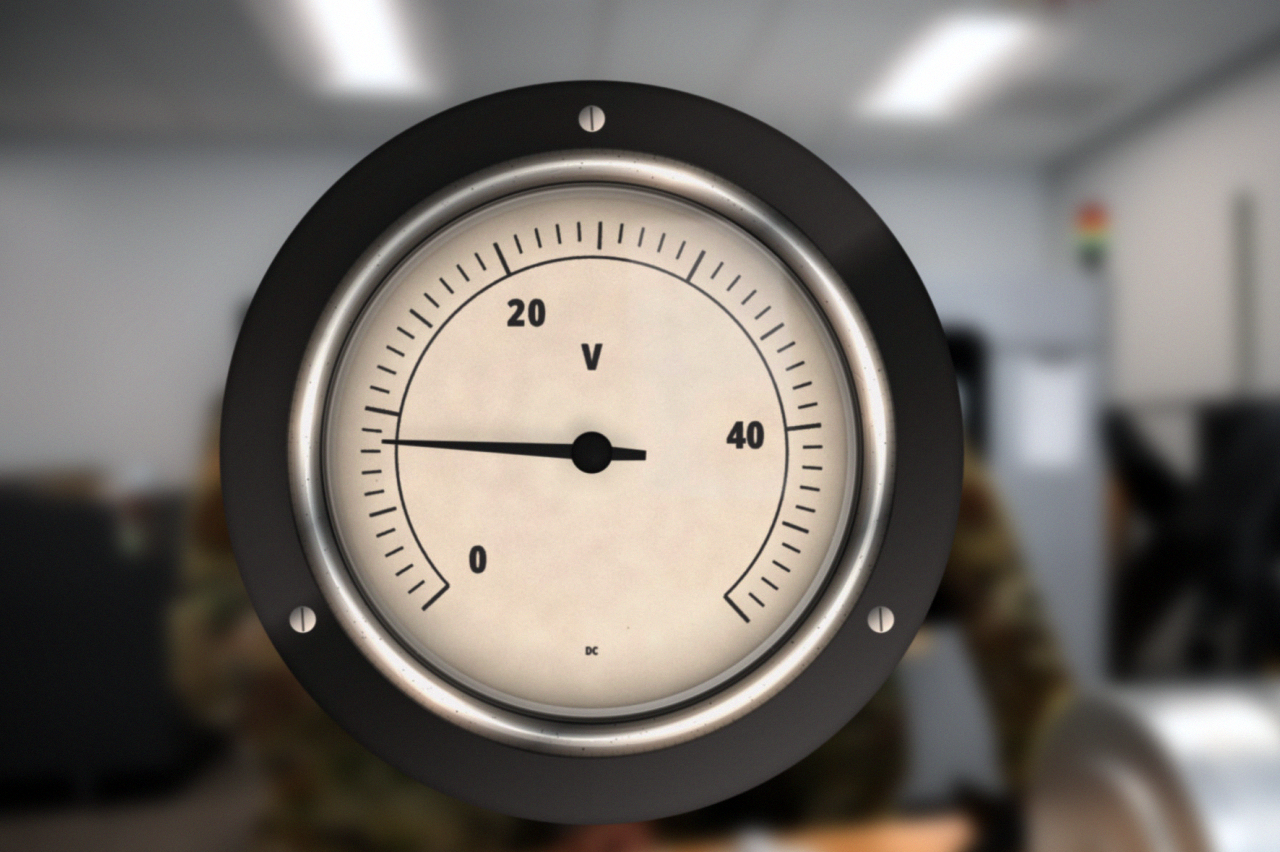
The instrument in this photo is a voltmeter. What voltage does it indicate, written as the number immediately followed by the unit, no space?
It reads 8.5V
